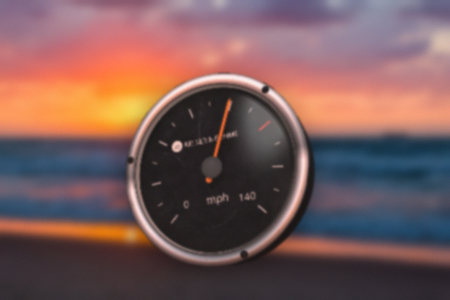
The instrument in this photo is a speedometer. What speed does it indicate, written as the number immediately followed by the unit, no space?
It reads 80mph
